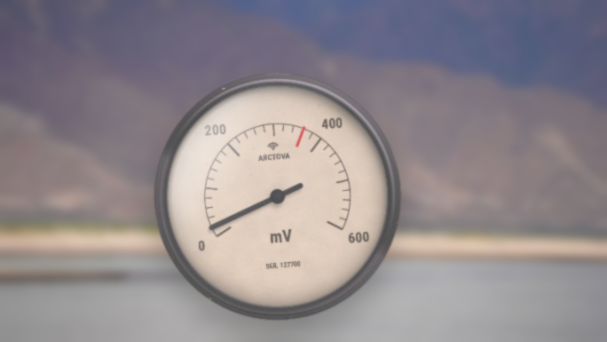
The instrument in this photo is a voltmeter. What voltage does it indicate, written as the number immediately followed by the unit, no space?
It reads 20mV
